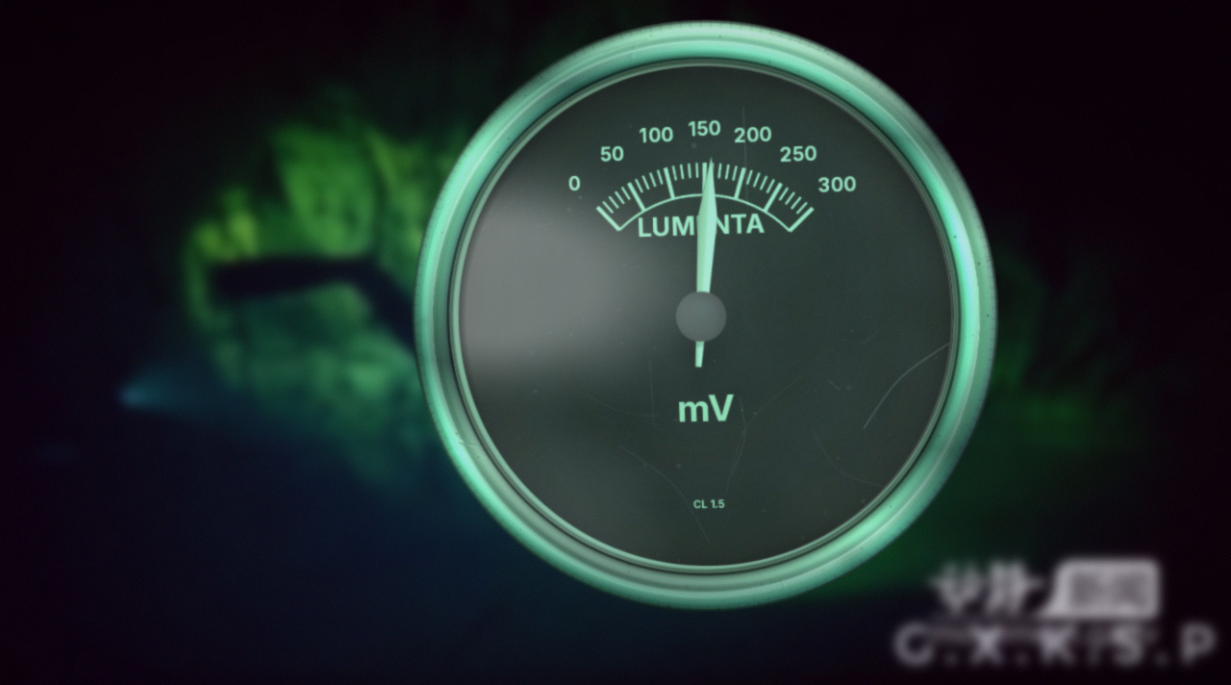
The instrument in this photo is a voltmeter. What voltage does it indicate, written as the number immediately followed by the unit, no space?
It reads 160mV
